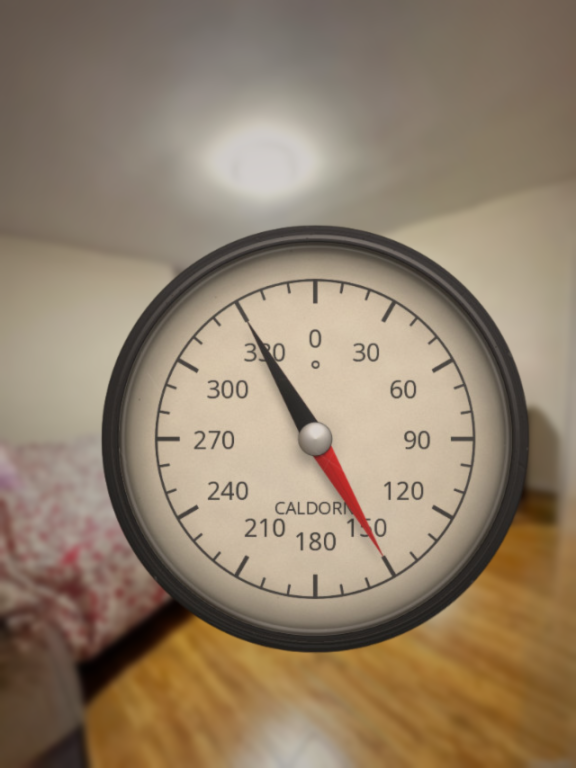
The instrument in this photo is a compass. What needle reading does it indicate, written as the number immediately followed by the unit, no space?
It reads 150°
